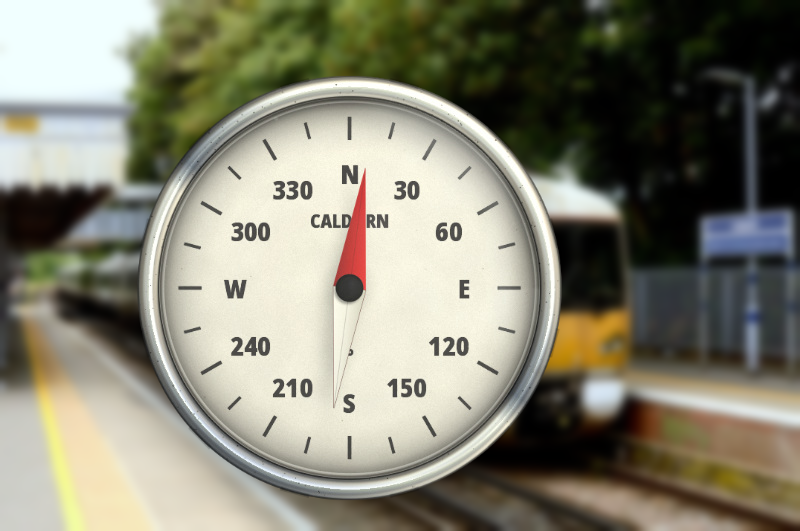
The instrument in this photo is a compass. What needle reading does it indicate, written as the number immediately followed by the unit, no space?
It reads 7.5°
